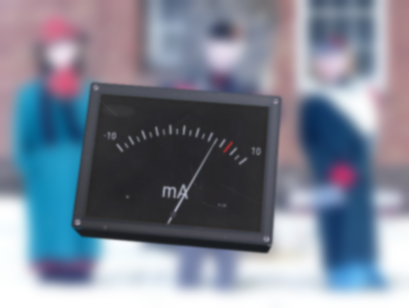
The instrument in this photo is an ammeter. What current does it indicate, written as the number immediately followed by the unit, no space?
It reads 5mA
